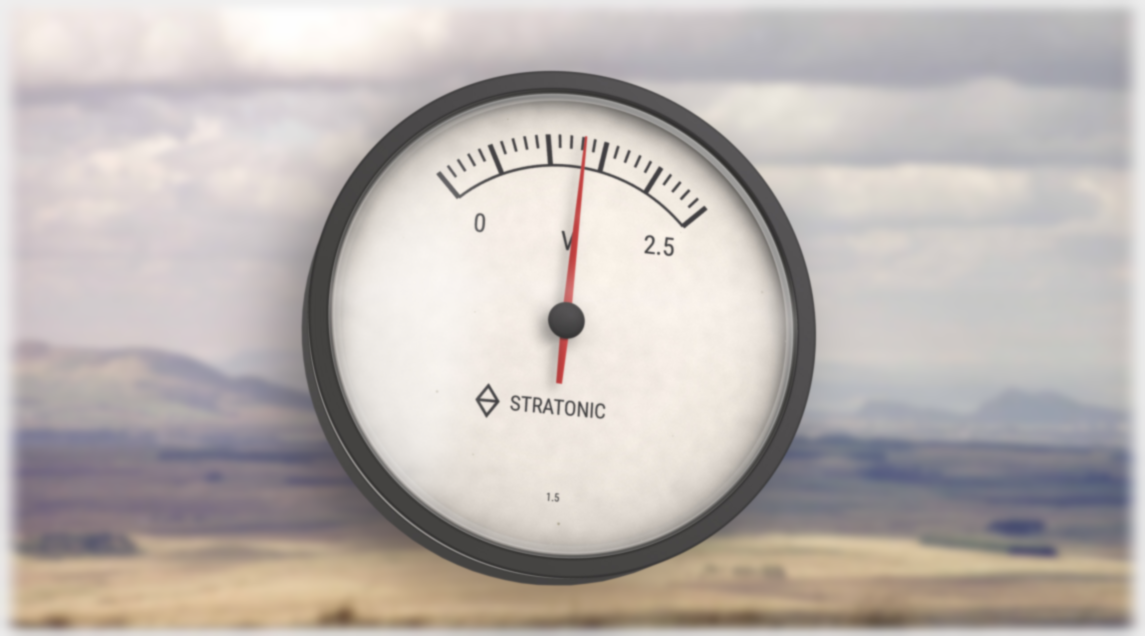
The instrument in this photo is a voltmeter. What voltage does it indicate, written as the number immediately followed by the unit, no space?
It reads 1.3V
